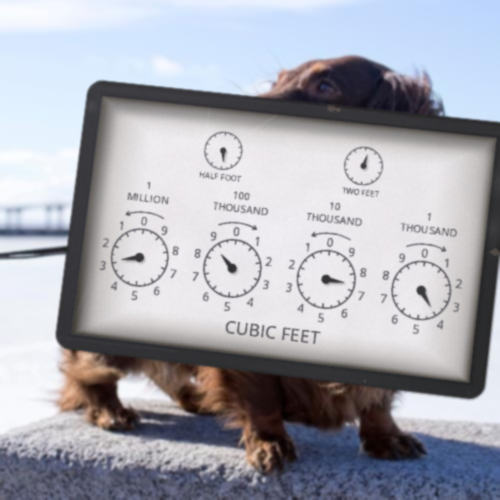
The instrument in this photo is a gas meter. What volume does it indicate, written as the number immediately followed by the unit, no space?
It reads 287400ft³
